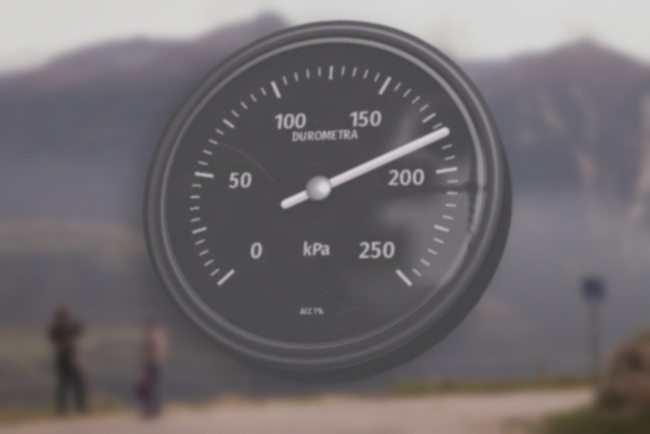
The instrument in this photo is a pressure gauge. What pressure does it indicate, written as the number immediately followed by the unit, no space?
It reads 185kPa
